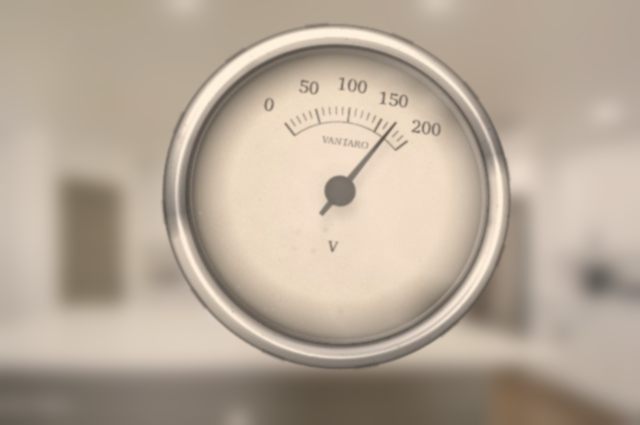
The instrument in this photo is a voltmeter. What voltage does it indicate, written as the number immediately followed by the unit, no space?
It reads 170V
